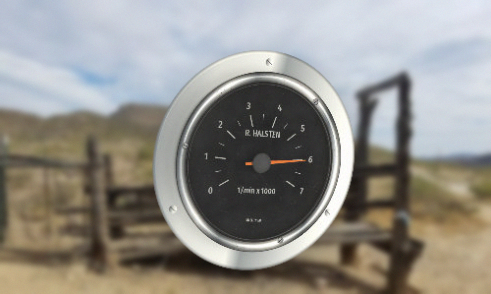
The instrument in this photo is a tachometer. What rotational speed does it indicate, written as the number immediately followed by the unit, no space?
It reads 6000rpm
